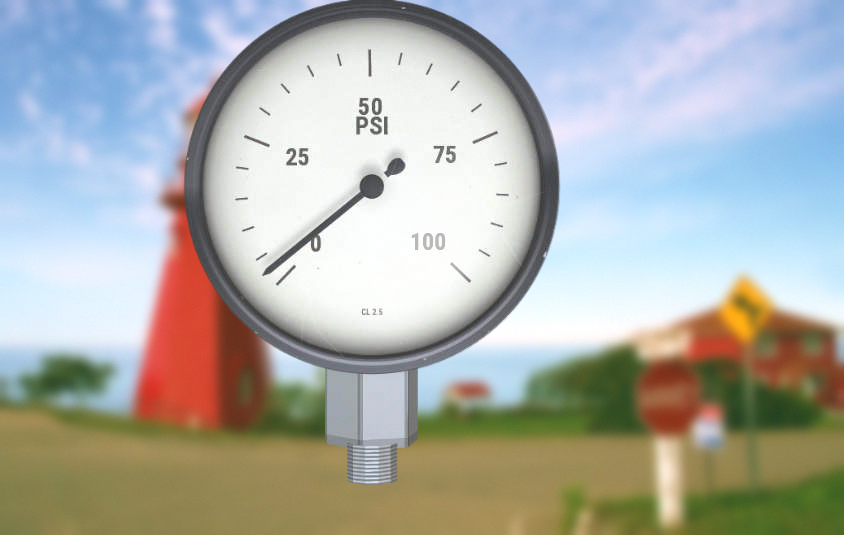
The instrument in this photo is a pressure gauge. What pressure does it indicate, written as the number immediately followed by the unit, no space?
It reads 2.5psi
